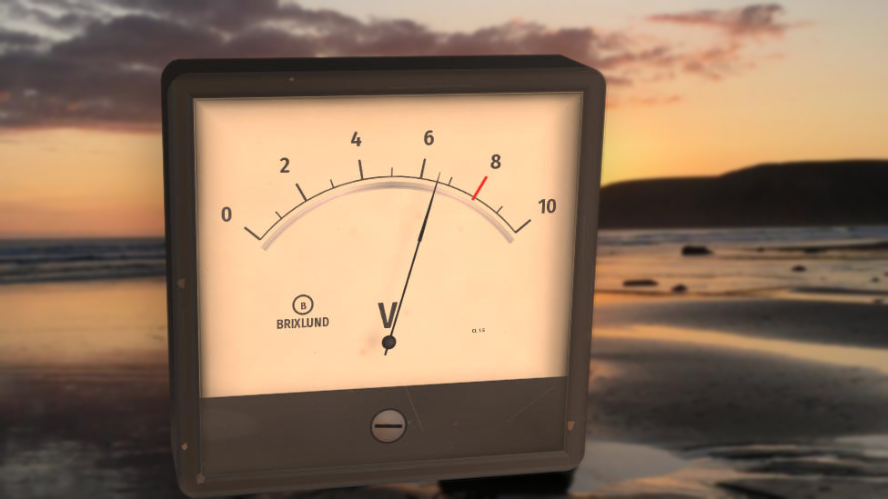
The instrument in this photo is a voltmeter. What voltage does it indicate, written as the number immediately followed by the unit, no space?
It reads 6.5V
